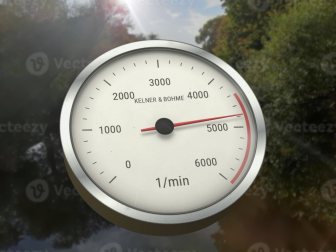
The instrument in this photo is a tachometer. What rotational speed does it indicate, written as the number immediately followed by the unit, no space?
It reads 4800rpm
